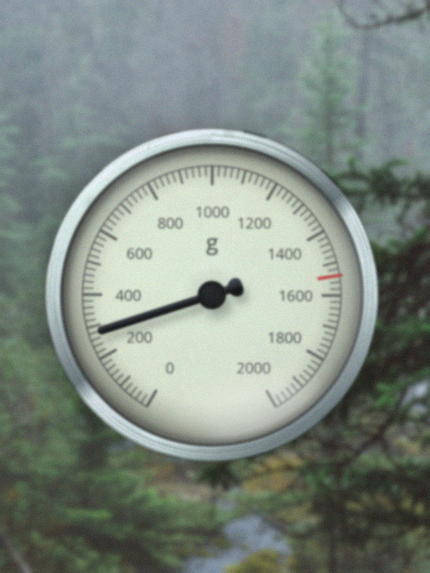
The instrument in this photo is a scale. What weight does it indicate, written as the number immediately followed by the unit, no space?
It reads 280g
